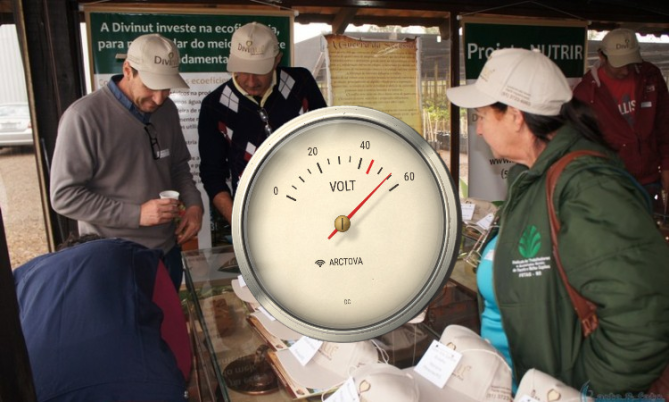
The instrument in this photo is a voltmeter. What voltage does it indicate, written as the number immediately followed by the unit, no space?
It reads 55V
